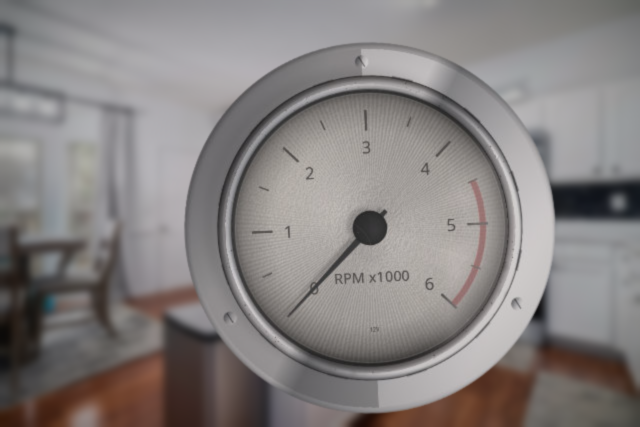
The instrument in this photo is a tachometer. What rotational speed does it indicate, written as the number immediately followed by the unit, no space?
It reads 0rpm
